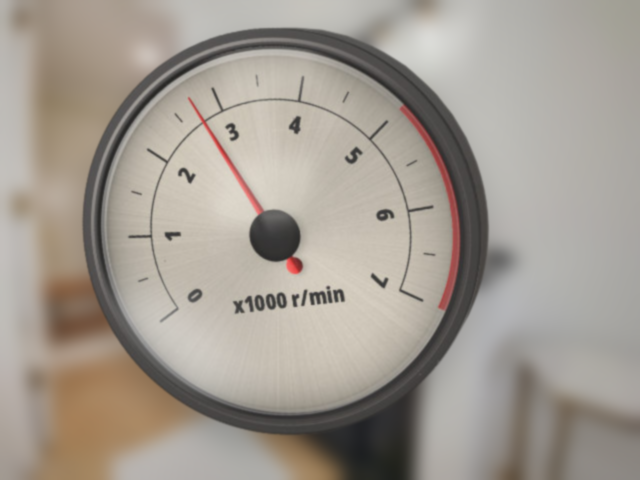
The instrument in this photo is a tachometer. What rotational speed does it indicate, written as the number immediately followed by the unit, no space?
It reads 2750rpm
